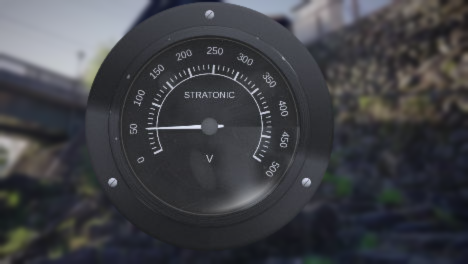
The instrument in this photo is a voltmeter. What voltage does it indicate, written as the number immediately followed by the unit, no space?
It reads 50V
